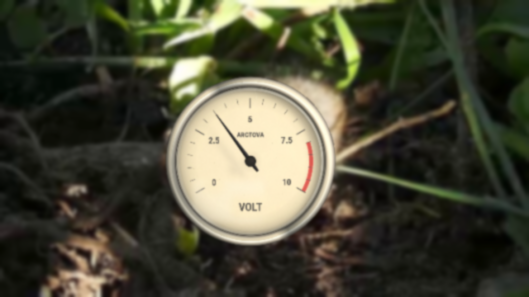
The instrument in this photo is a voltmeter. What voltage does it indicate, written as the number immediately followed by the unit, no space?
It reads 3.5V
